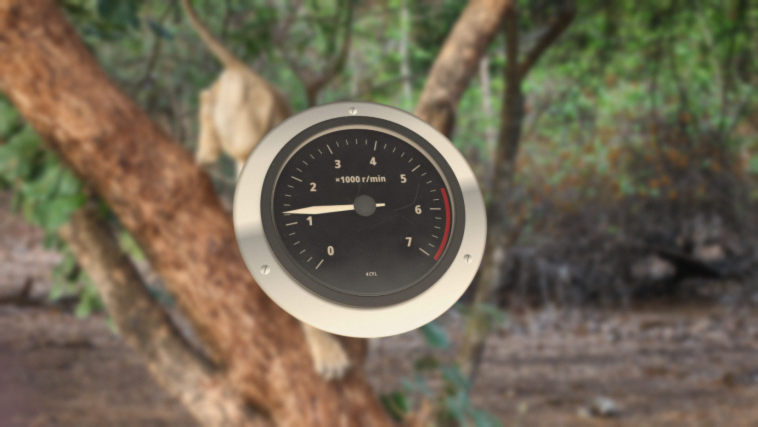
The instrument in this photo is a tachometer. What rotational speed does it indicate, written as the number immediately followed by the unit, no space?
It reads 1200rpm
